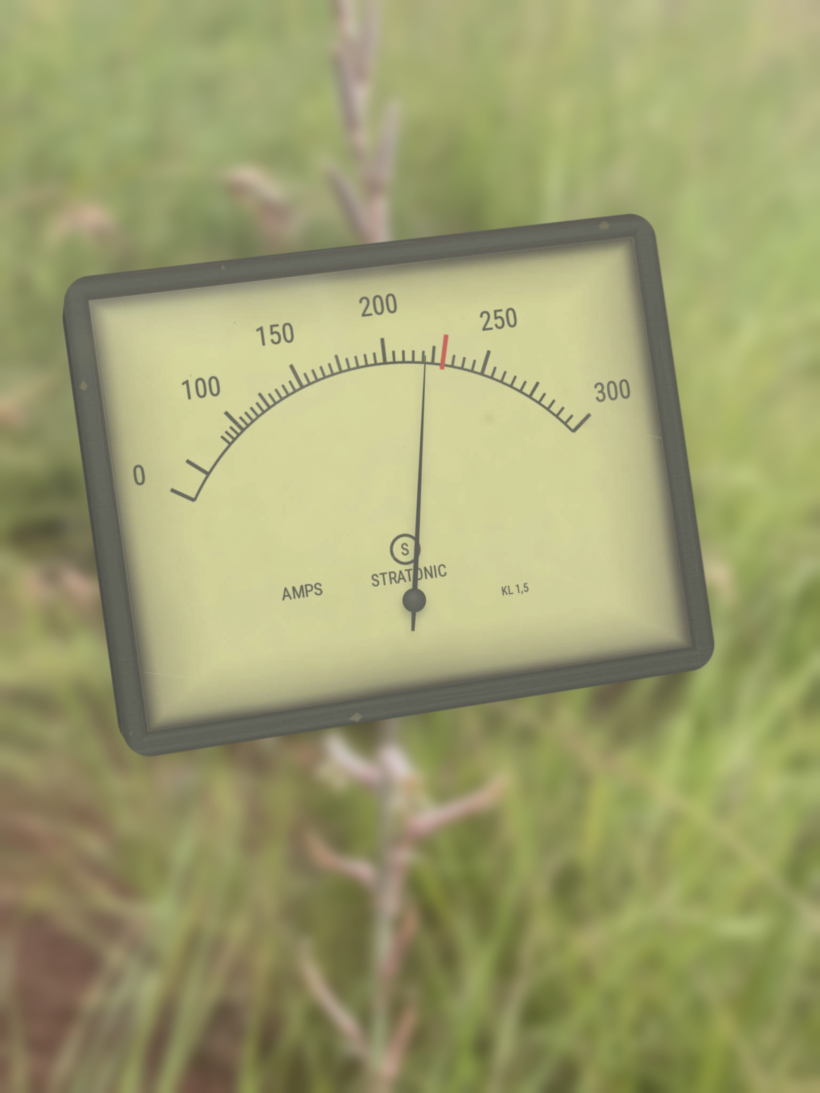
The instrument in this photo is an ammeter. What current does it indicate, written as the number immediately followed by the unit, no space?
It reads 220A
